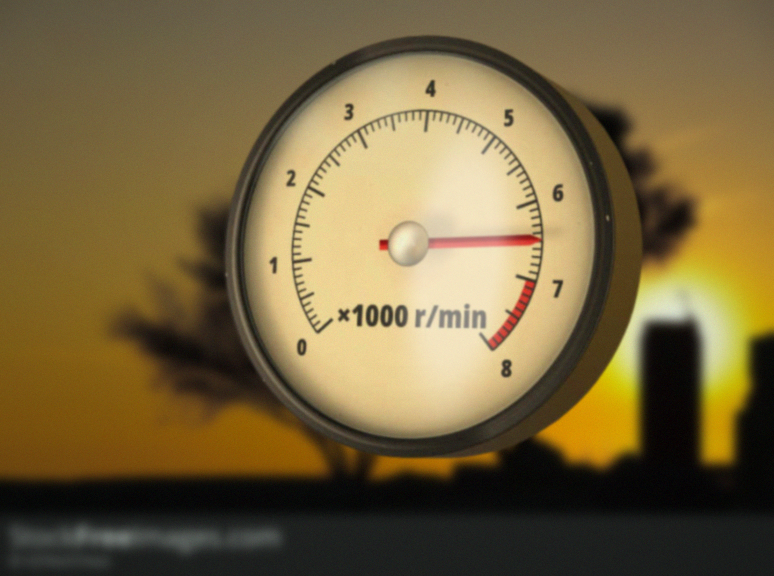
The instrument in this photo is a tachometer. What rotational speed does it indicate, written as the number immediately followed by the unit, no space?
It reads 6500rpm
